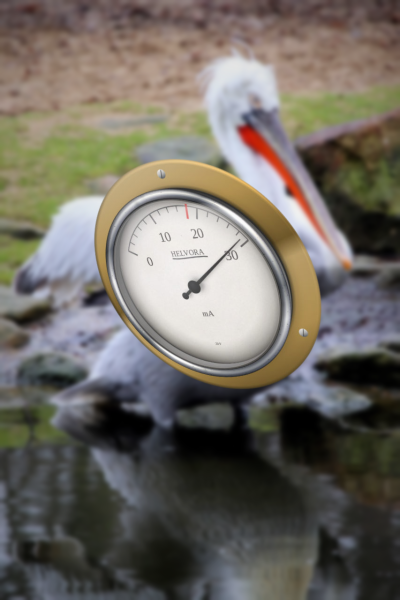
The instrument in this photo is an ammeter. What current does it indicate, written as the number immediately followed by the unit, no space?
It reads 29mA
